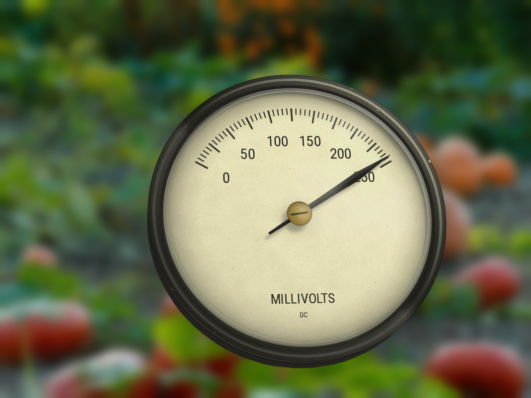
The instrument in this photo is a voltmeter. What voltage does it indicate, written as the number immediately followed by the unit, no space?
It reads 245mV
